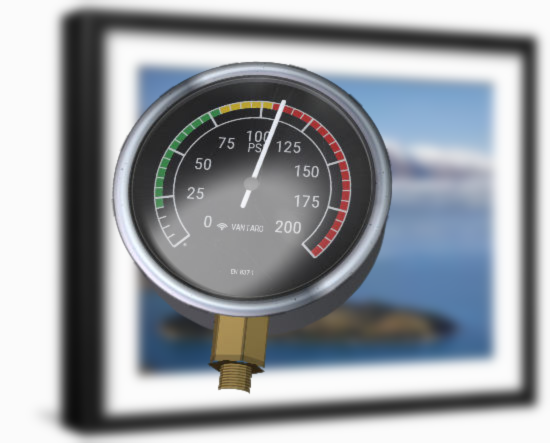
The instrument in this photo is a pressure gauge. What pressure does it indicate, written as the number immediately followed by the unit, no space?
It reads 110psi
